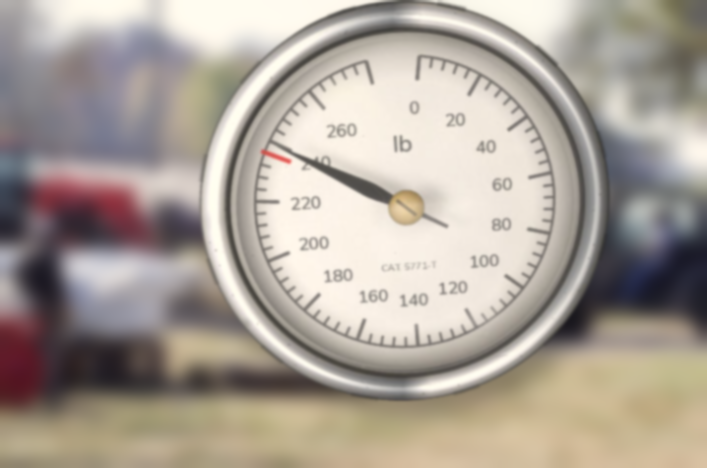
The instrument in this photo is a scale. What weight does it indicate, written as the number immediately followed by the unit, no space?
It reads 240lb
